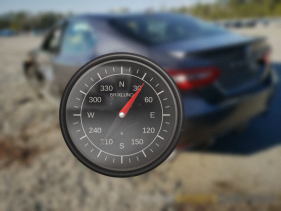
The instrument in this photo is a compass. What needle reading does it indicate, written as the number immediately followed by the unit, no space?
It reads 35°
